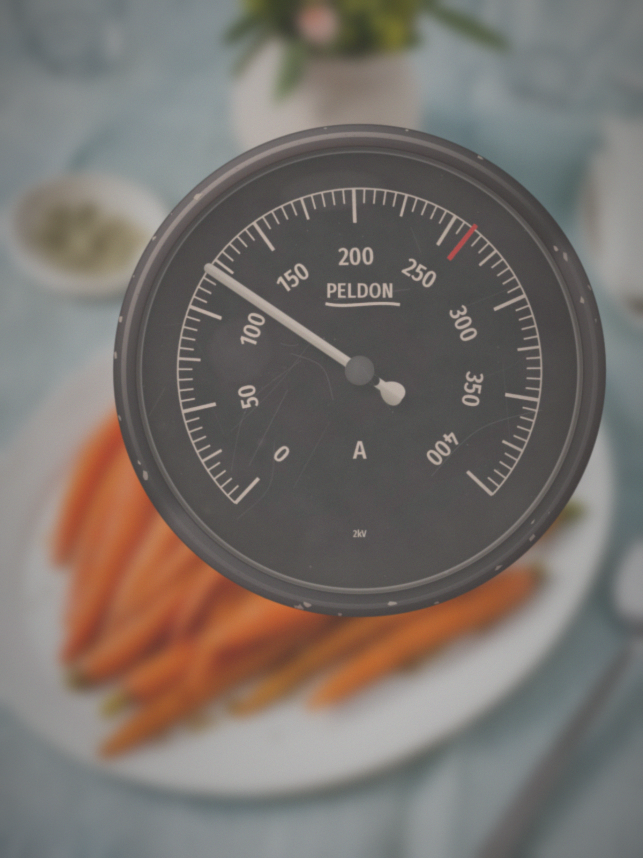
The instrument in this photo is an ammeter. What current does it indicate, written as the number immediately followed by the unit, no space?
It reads 120A
